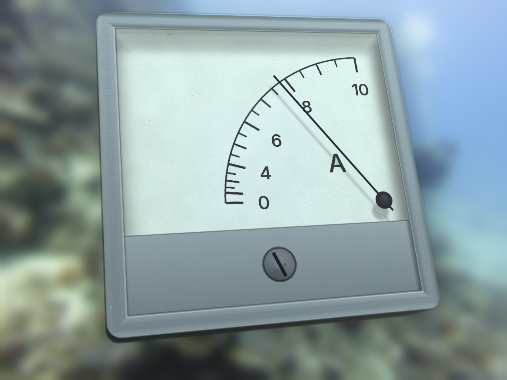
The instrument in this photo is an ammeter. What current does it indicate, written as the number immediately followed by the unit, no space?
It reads 7.75A
